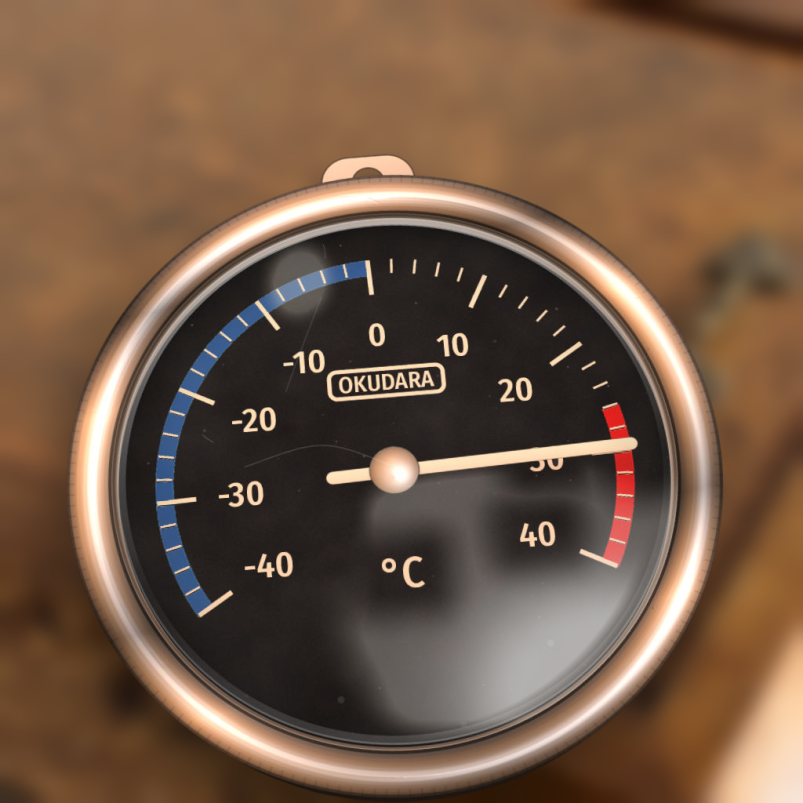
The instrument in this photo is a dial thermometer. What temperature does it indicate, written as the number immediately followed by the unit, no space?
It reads 30°C
